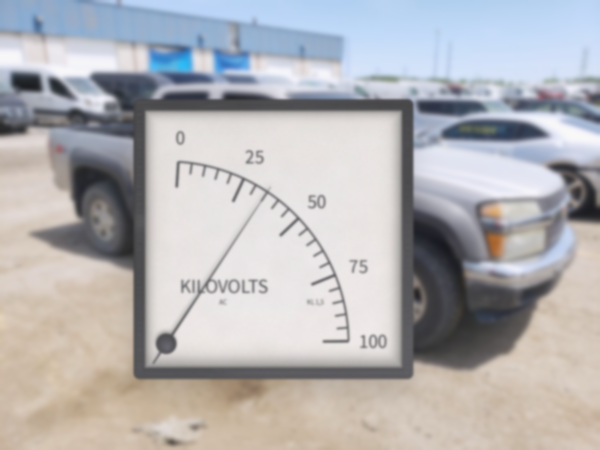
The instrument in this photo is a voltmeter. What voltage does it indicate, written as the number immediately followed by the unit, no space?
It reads 35kV
